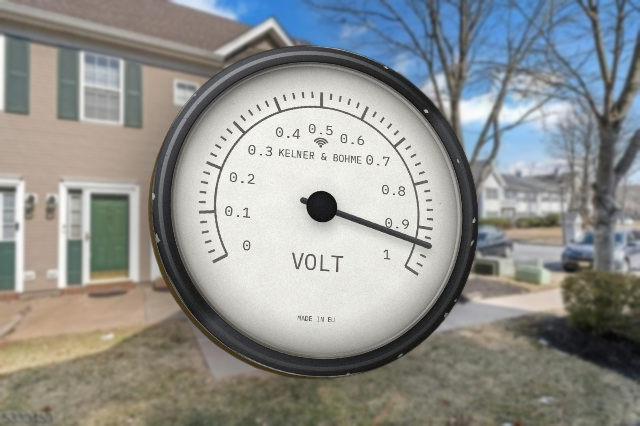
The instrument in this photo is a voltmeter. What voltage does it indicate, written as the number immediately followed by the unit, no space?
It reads 0.94V
